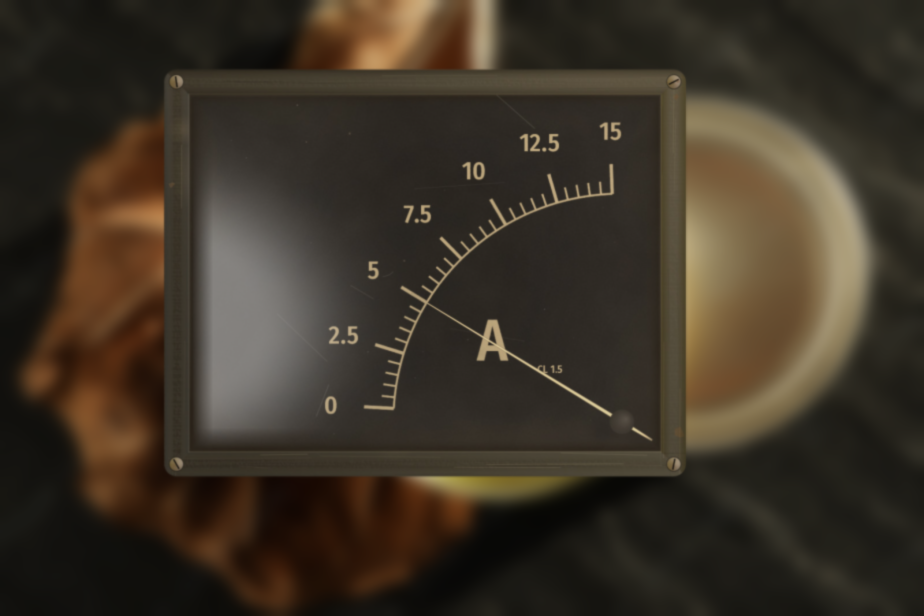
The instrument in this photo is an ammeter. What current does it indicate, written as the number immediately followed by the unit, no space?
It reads 5A
